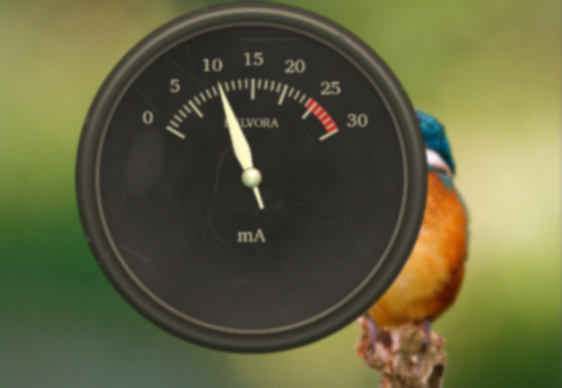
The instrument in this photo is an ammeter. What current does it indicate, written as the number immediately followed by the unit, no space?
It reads 10mA
